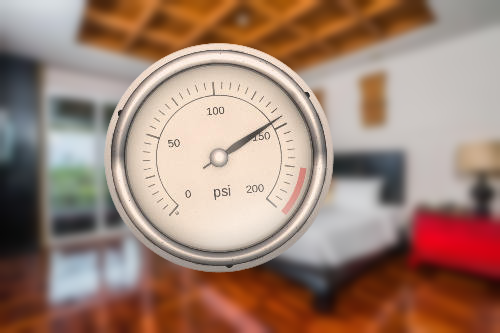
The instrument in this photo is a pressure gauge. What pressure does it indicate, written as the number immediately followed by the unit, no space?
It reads 145psi
